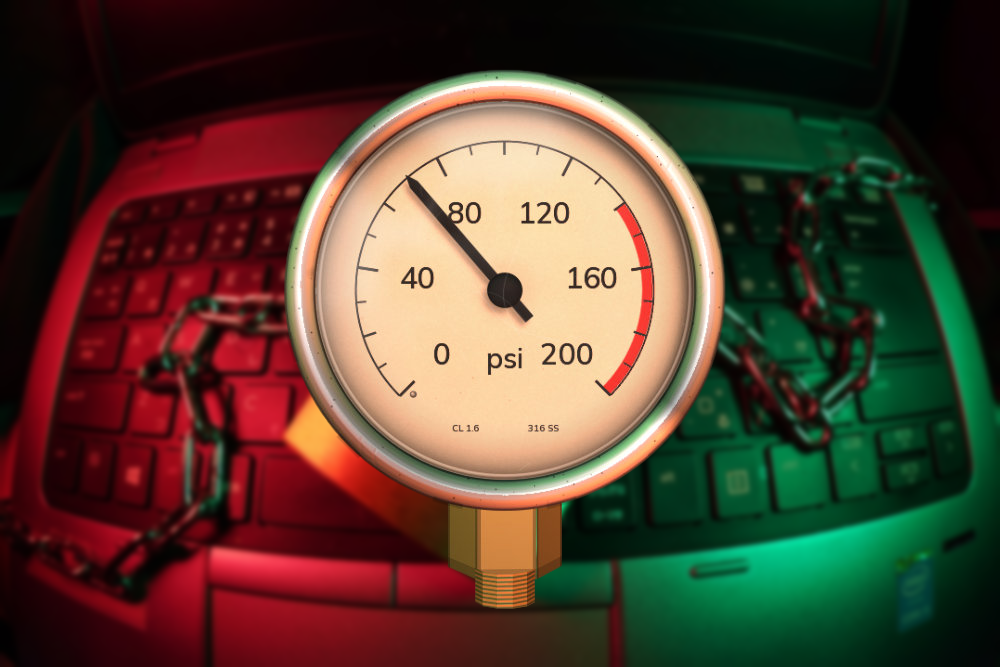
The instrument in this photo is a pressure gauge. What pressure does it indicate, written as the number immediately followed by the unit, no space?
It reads 70psi
